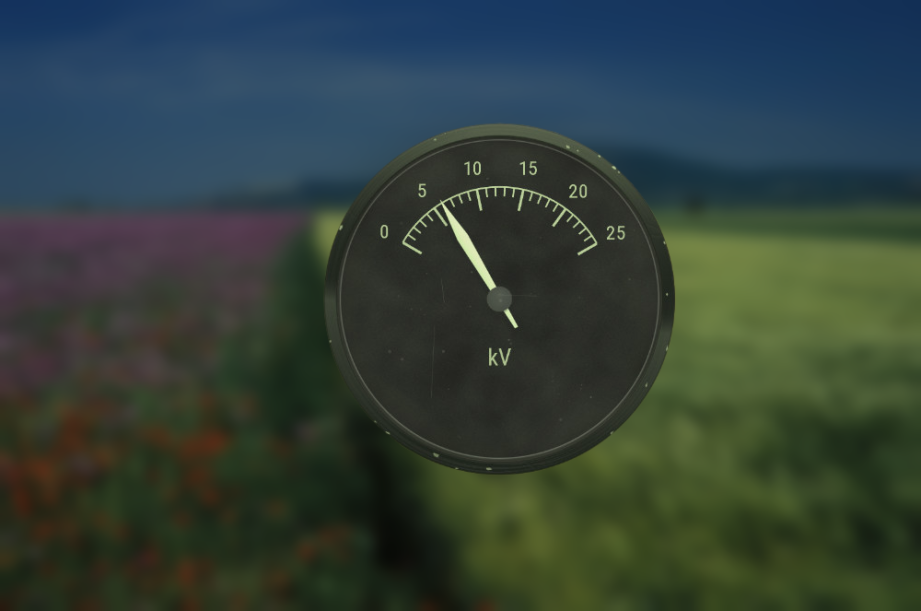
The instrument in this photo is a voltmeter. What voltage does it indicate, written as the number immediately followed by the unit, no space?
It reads 6kV
